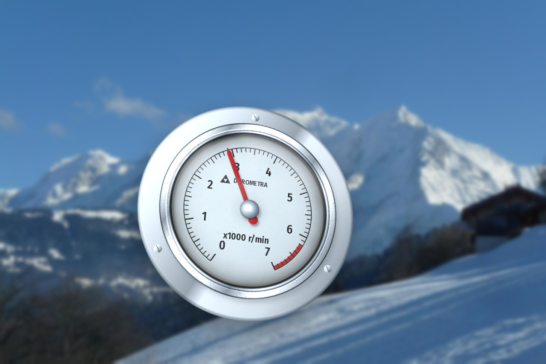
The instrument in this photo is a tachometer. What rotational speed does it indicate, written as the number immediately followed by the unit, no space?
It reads 2900rpm
